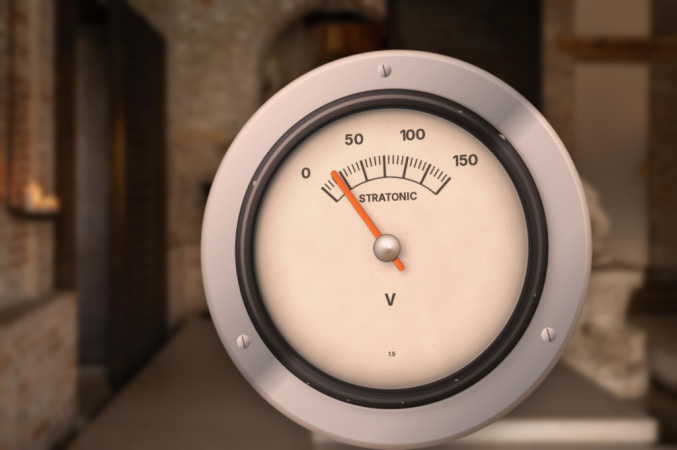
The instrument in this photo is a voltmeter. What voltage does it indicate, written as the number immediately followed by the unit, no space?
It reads 20V
